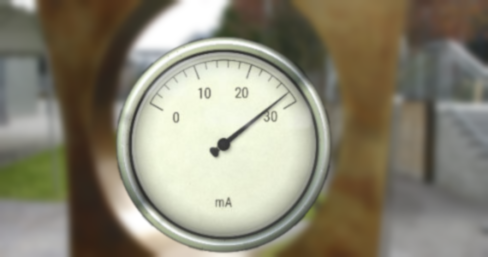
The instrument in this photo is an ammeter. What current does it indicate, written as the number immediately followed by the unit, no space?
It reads 28mA
